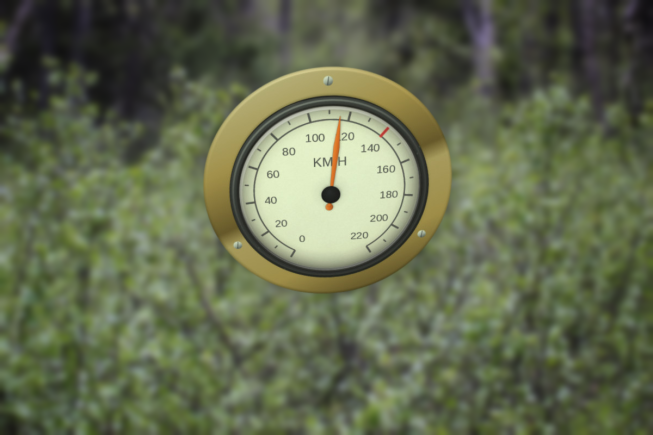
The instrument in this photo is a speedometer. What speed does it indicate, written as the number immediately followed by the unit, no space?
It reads 115km/h
